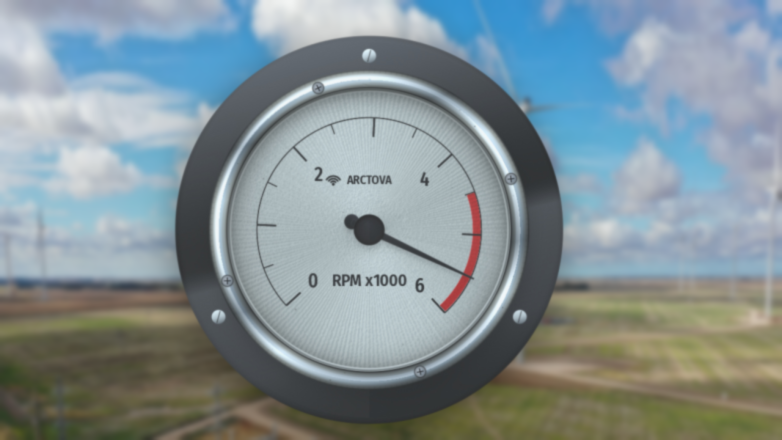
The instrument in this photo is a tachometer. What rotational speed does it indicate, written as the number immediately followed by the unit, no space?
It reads 5500rpm
